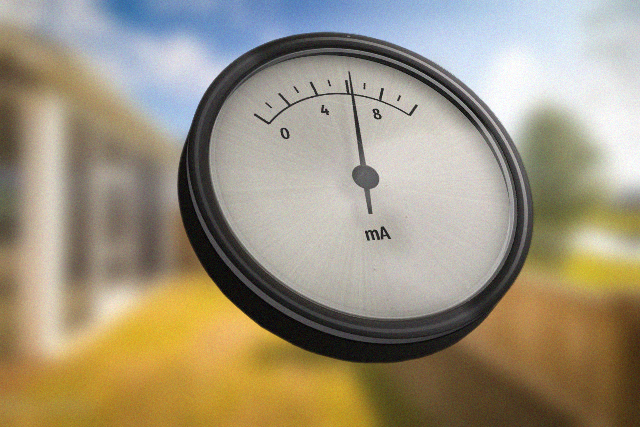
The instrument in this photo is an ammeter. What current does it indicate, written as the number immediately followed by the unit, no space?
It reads 6mA
